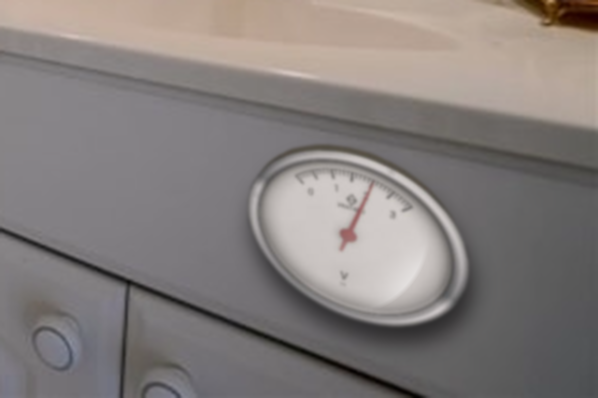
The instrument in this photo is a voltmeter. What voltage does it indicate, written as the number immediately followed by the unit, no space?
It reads 2V
